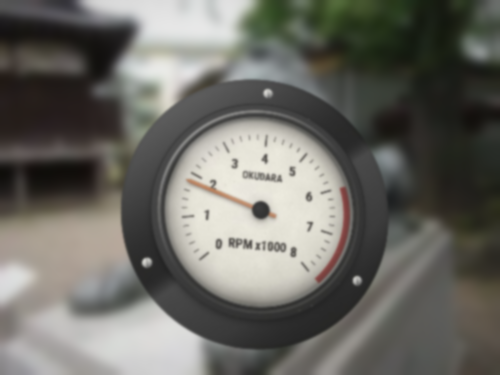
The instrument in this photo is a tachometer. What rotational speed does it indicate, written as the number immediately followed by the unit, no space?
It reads 1800rpm
